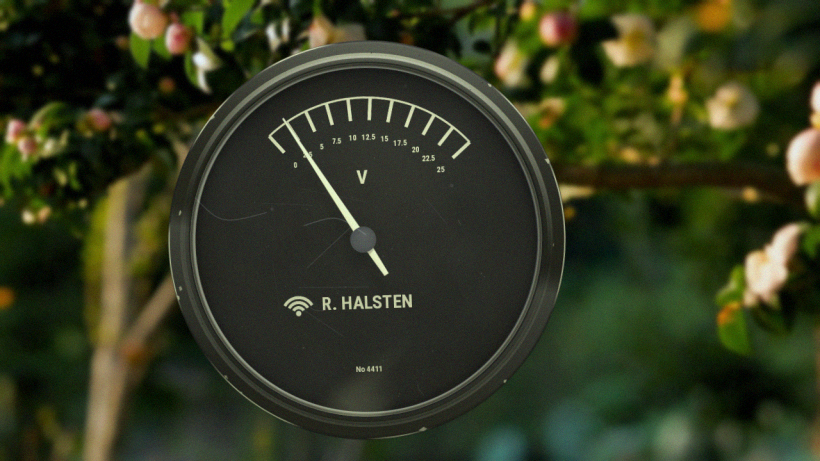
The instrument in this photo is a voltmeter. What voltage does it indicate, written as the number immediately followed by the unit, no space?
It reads 2.5V
